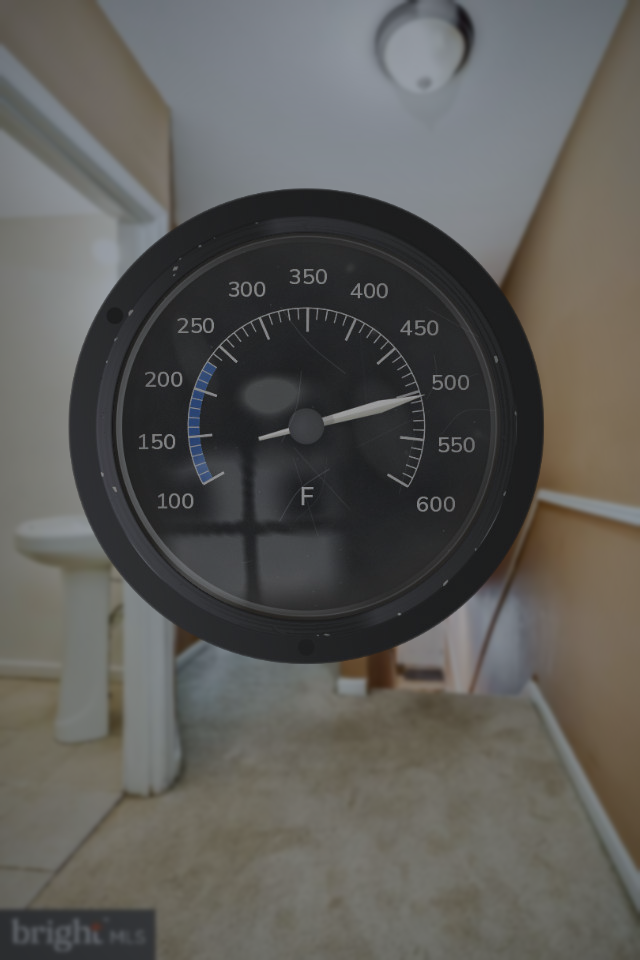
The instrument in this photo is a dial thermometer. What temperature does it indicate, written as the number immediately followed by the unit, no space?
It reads 505°F
